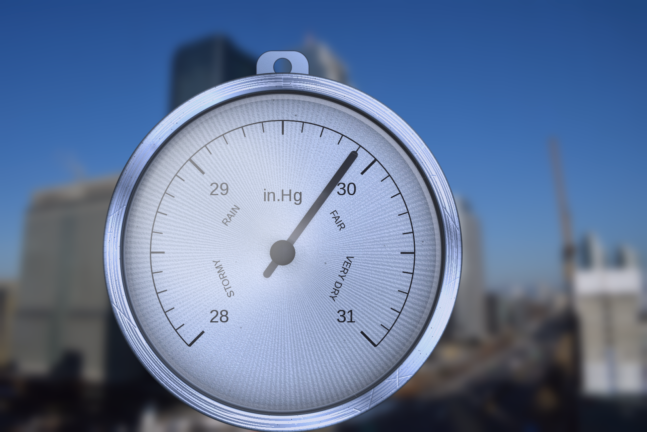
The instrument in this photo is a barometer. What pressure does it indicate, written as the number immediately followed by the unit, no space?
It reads 29.9inHg
